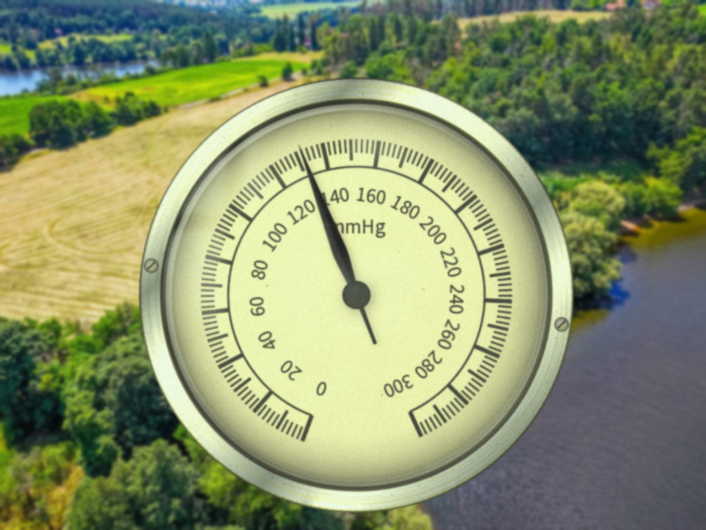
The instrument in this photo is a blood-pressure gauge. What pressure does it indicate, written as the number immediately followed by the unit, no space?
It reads 132mmHg
